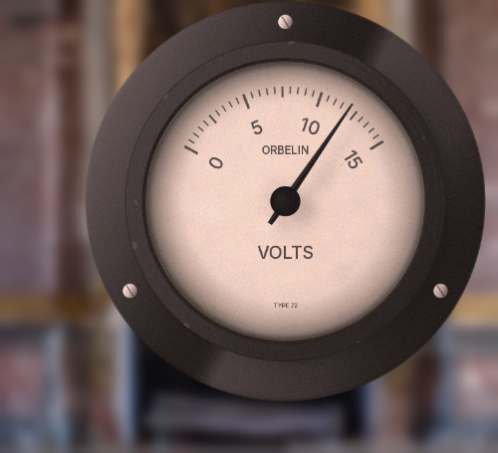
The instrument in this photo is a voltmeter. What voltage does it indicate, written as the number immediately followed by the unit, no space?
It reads 12V
